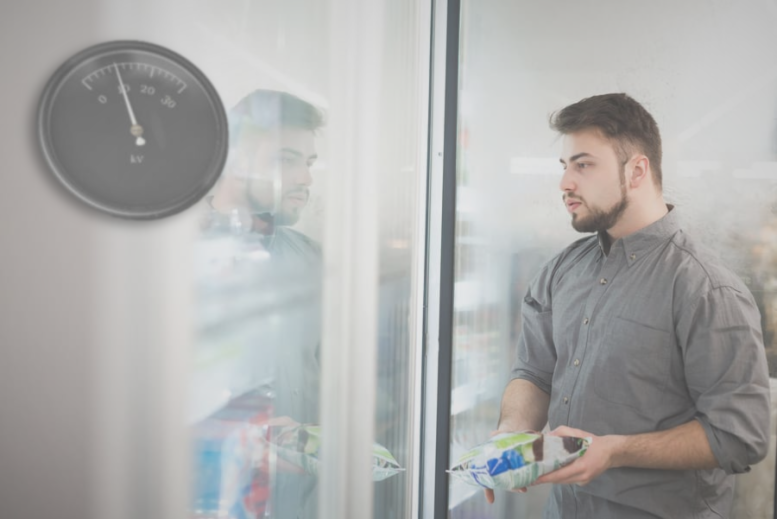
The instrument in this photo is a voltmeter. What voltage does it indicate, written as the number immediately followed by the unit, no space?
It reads 10kV
